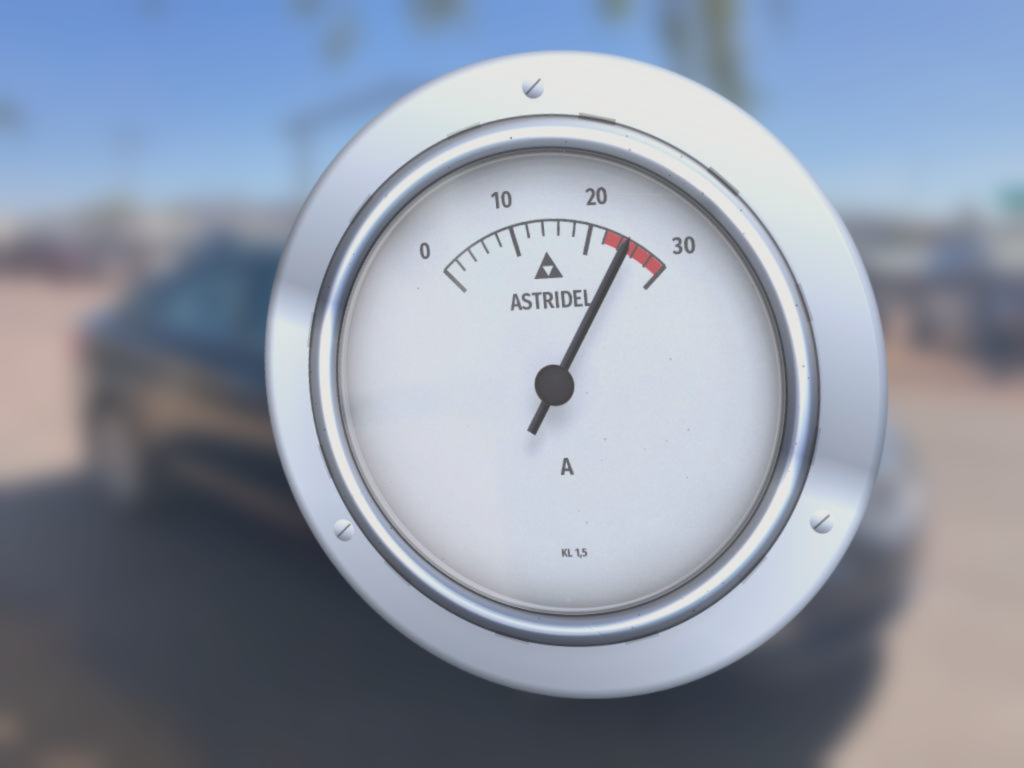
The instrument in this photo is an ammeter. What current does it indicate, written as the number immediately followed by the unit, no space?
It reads 25A
